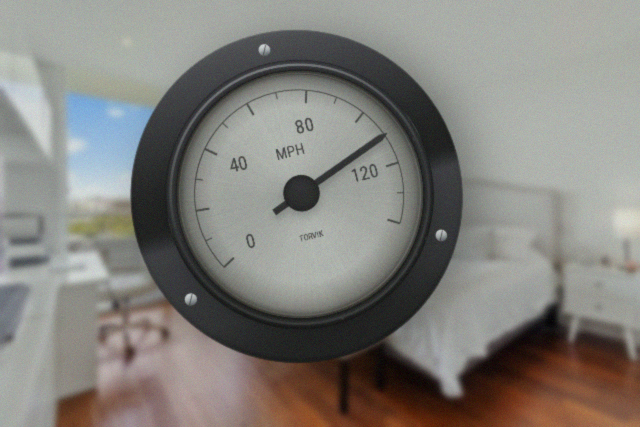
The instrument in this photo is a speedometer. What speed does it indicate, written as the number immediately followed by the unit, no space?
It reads 110mph
